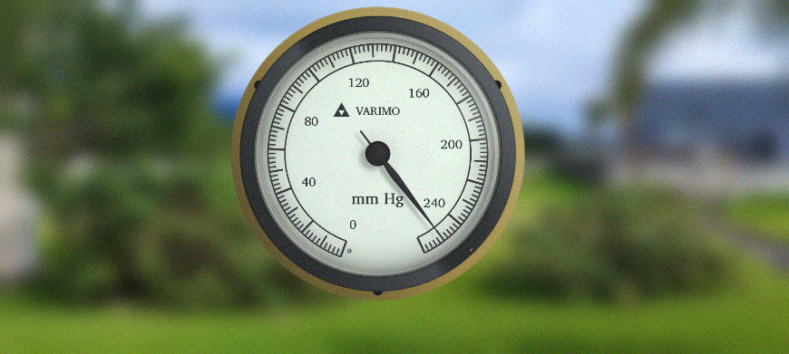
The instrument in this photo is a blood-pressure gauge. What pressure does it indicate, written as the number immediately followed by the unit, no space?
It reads 250mmHg
